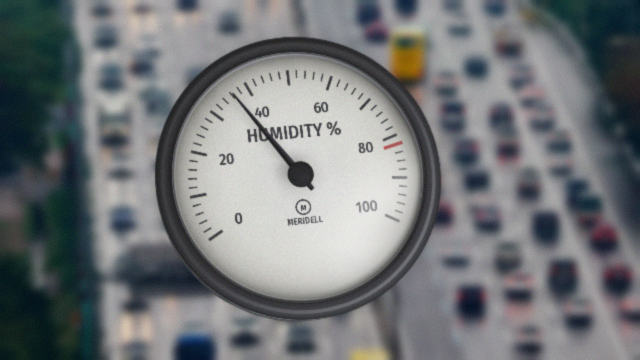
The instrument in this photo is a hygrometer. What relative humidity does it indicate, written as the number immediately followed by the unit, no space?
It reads 36%
